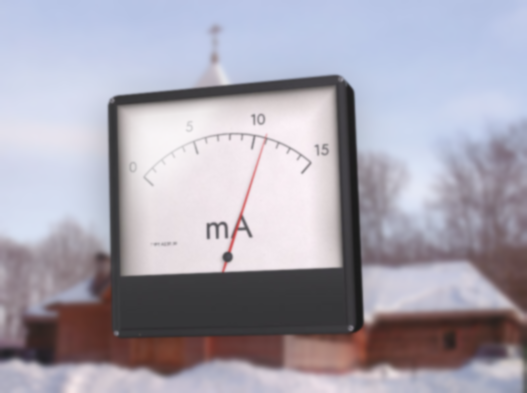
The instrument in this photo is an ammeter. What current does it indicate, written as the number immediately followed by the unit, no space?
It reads 11mA
